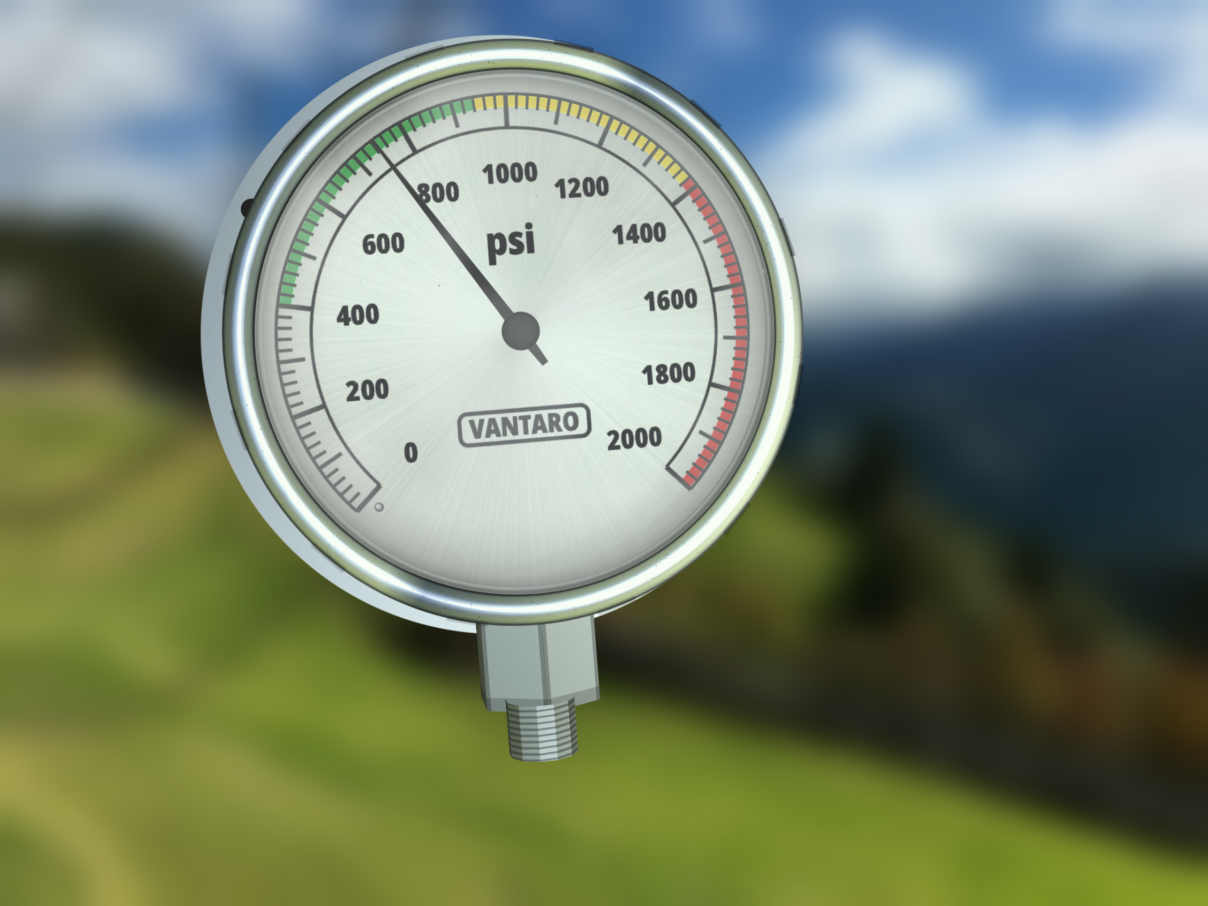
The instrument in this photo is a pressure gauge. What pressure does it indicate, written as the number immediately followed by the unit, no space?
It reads 740psi
